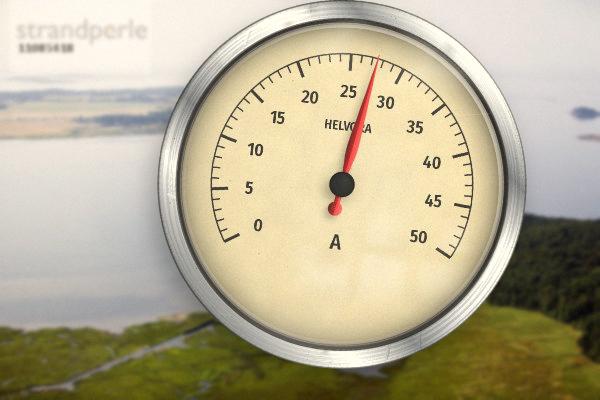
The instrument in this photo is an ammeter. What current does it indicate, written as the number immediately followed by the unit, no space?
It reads 27.5A
